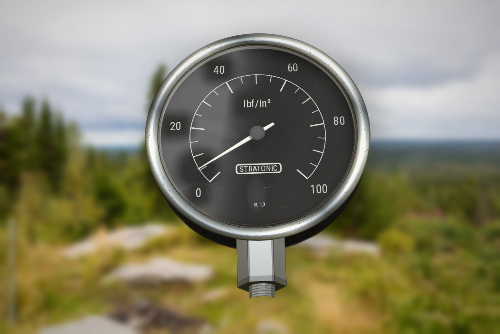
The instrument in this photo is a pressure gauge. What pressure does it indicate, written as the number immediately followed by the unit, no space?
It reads 5psi
